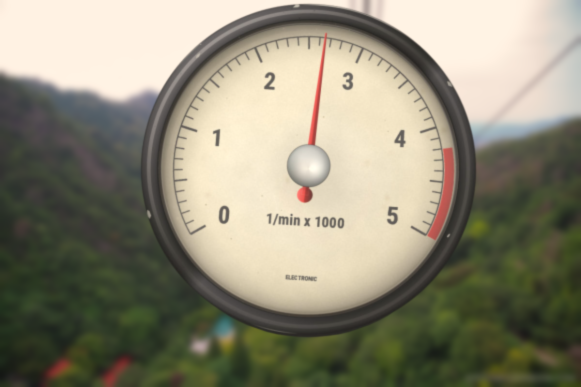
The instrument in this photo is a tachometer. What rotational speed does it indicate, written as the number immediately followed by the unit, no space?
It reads 2650rpm
